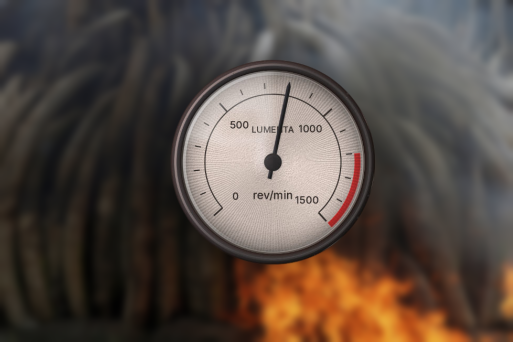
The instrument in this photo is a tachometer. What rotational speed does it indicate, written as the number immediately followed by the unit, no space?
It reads 800rpm
